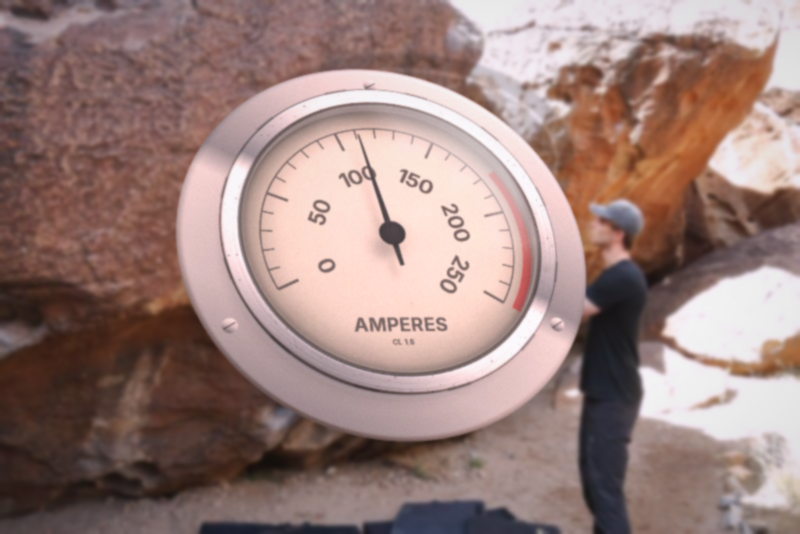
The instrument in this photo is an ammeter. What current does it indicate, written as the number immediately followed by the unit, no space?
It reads 110A
